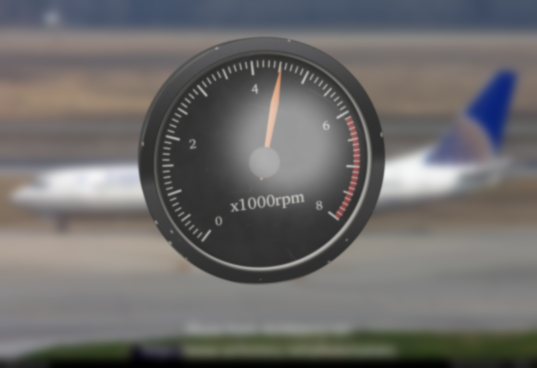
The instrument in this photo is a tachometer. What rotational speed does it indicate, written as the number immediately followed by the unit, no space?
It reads 4500rpm
